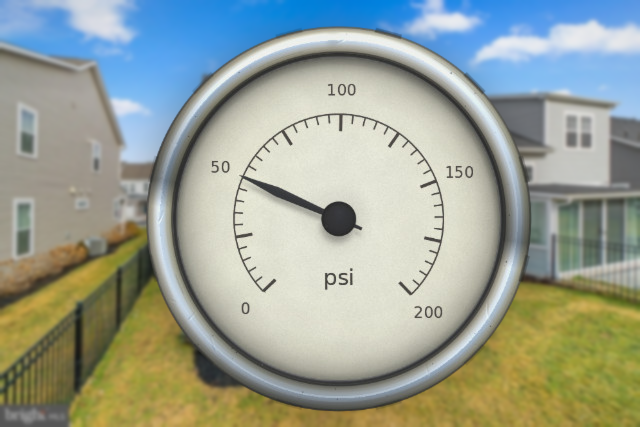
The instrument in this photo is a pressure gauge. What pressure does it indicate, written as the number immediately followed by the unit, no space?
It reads 50psi
